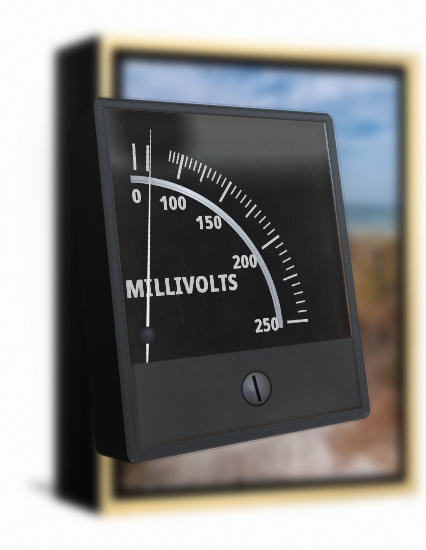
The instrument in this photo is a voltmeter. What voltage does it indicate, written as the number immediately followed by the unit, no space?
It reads 50mV
